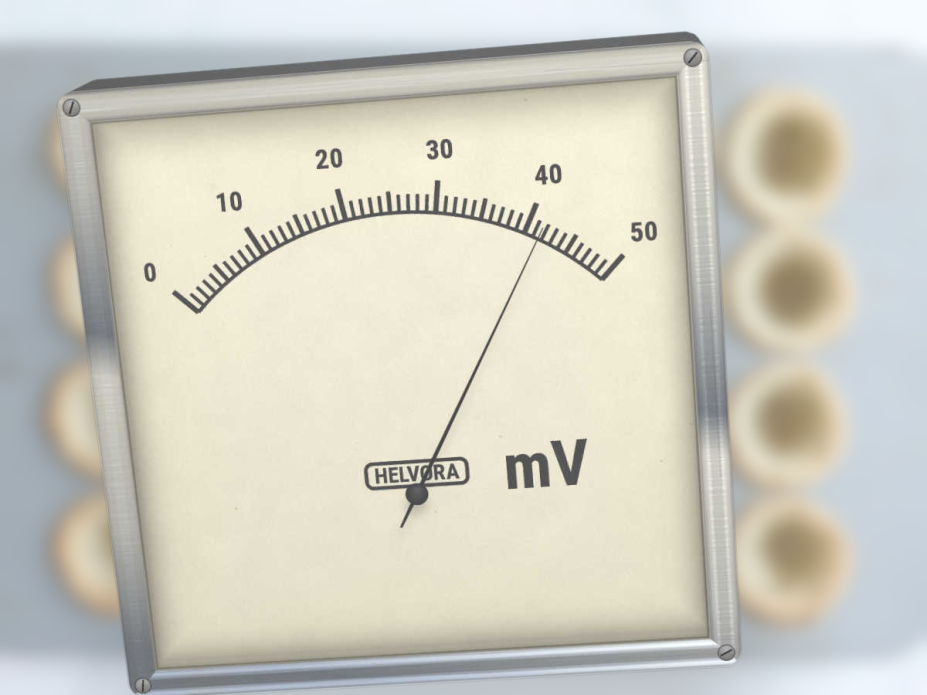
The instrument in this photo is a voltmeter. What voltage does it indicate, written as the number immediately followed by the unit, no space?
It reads 41.5mV
